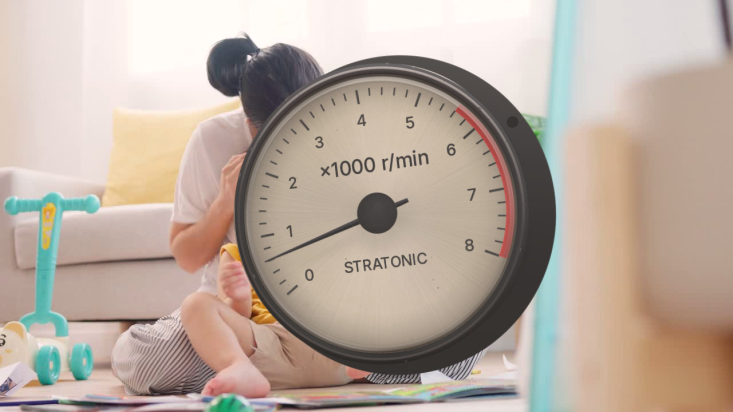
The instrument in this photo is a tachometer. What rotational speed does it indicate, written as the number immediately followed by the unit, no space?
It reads 600rpm
